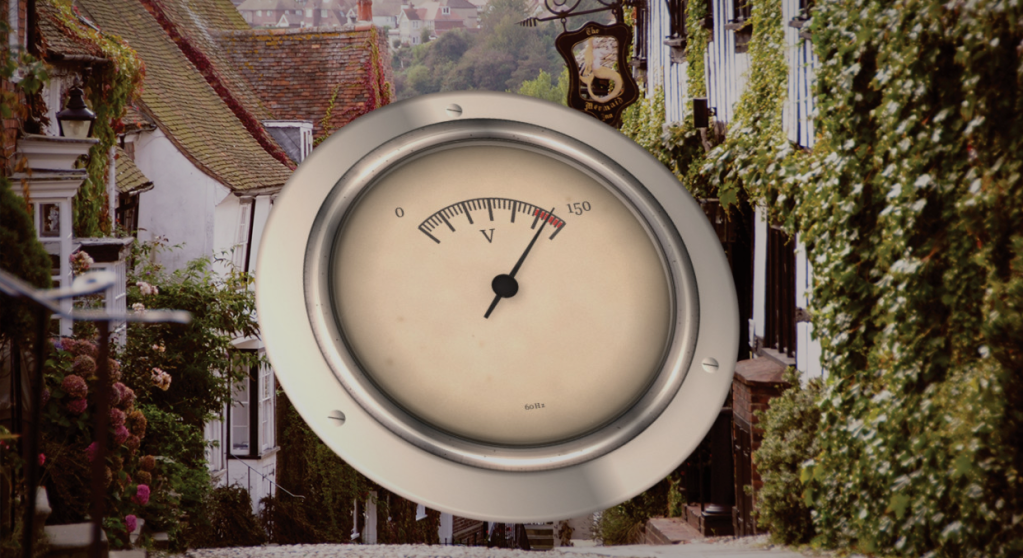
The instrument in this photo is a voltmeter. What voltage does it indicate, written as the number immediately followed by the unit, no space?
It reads 135V
